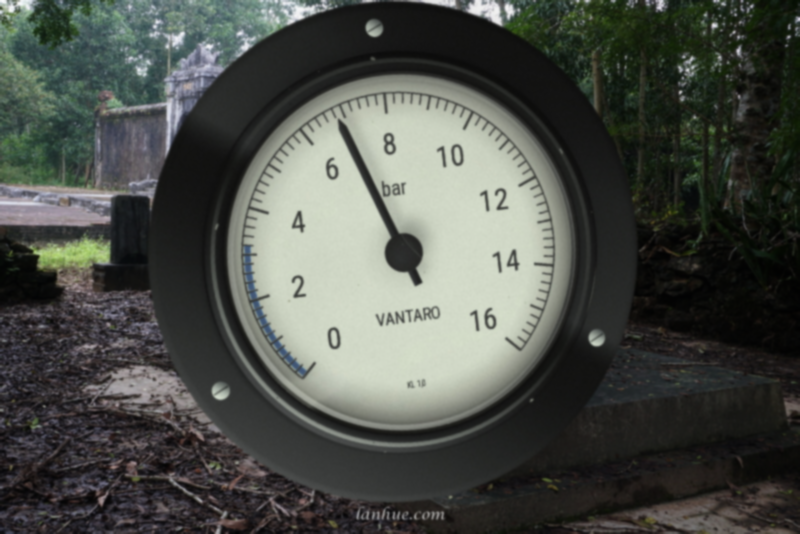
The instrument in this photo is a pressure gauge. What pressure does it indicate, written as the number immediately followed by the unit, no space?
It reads 6.8bar
